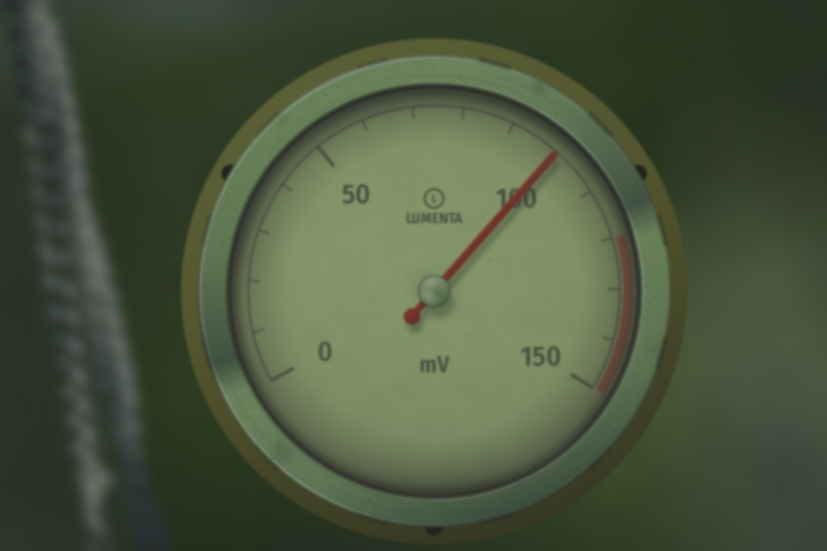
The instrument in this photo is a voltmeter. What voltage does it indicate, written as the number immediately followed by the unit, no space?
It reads 100mV
